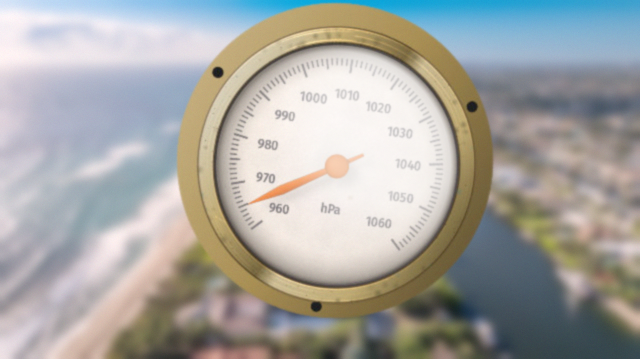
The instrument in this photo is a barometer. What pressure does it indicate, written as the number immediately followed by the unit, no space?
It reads 965hPa
